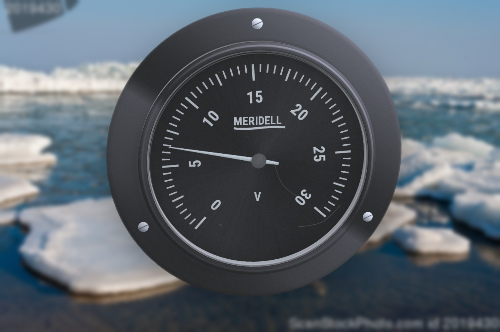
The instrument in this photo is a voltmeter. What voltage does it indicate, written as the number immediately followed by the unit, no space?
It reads 6.5V
